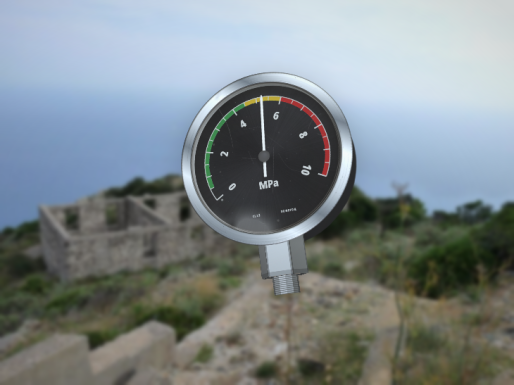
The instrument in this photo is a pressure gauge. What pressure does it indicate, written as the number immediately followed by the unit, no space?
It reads 5.25MPa
